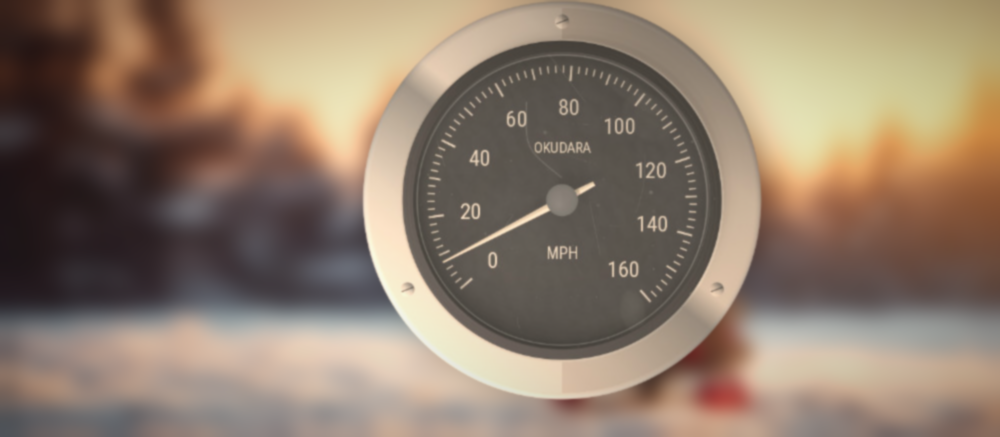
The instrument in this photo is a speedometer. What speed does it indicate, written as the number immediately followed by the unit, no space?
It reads 8mph
